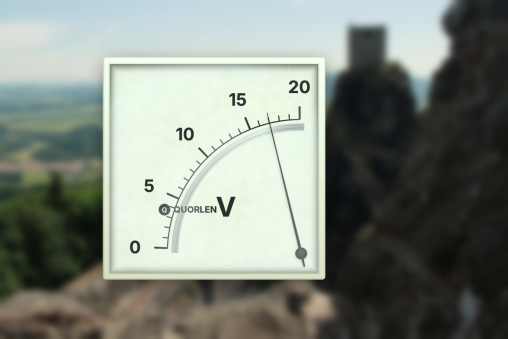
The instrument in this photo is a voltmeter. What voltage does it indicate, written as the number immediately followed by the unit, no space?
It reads 17V
